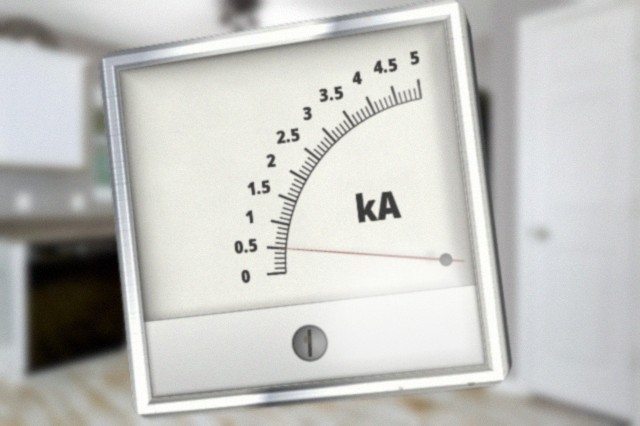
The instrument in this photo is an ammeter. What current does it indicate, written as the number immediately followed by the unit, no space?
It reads 0.5kA
